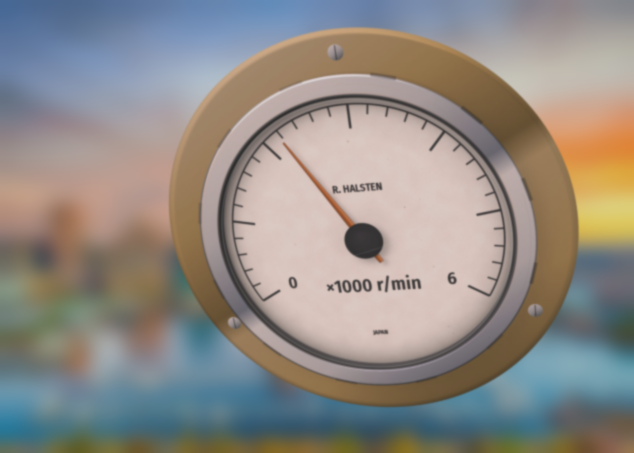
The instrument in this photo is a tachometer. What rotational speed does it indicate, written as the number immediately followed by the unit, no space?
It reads 2200rpm
